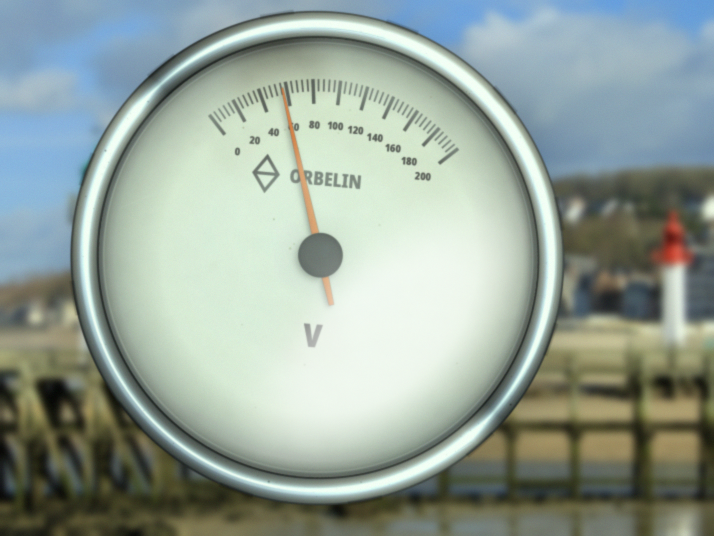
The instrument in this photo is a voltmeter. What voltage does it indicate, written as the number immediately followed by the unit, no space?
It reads 56V
